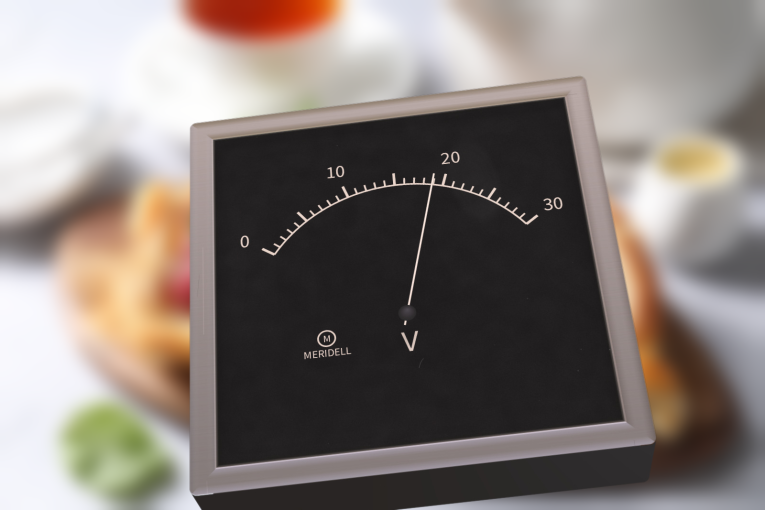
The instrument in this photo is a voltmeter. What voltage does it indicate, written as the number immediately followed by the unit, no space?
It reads 19V
